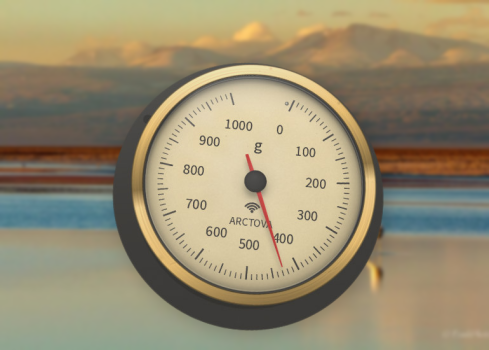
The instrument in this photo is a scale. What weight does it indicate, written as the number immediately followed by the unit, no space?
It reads 430g
